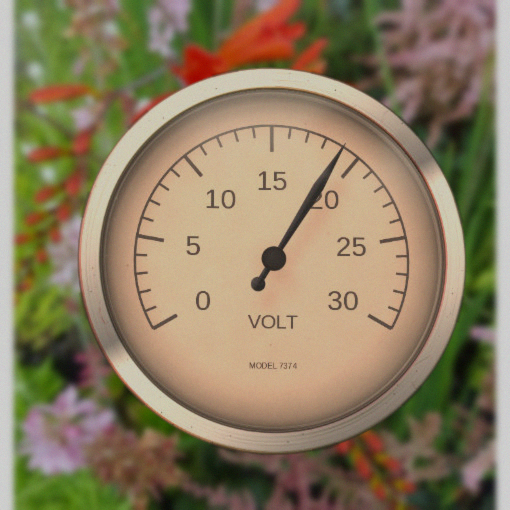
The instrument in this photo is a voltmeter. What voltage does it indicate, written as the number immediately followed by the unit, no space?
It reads 19V
